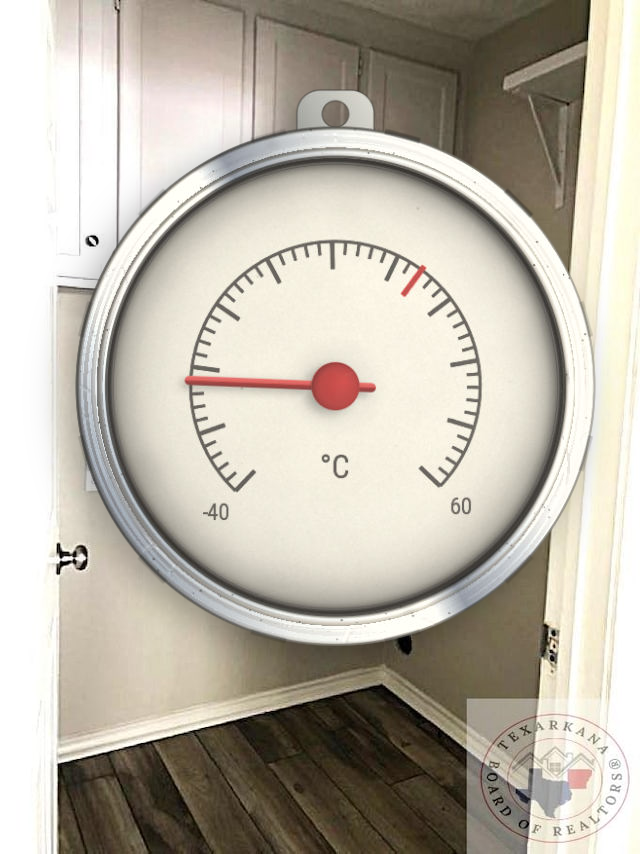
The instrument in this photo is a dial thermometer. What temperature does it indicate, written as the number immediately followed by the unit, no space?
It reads -22°C
